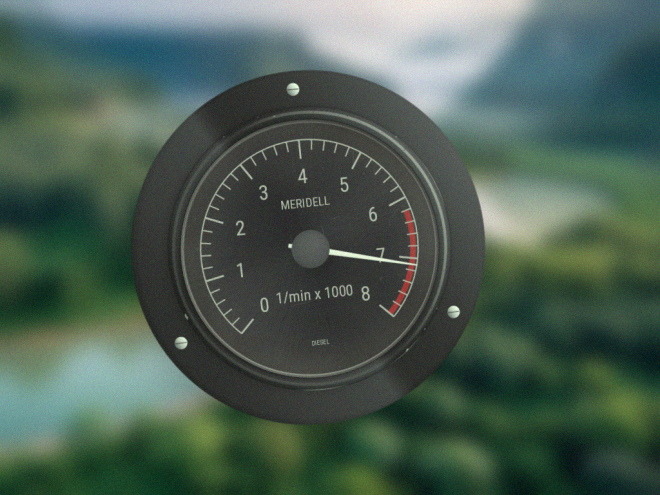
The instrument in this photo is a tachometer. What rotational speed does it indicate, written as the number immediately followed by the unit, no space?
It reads 7100rpm
